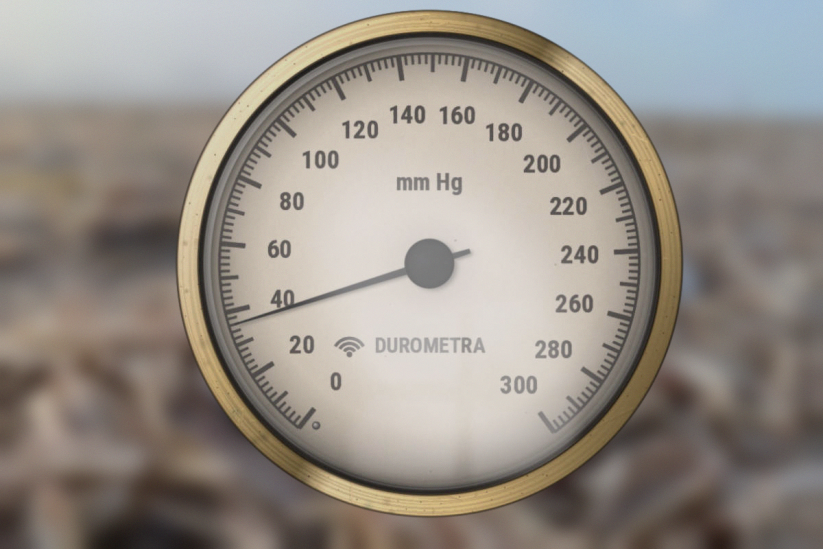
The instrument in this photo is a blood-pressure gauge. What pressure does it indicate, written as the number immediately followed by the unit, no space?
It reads 36mmHg
